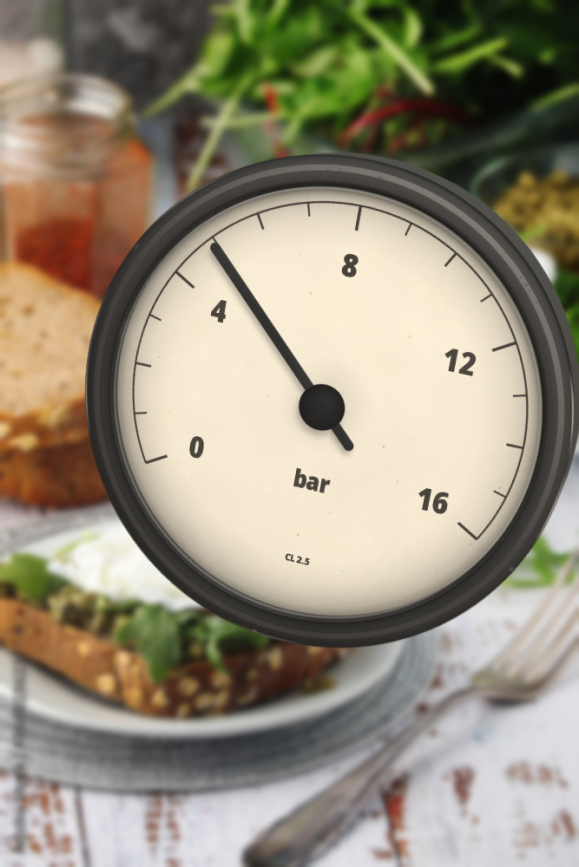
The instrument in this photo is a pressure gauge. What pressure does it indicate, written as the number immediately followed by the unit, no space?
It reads 5bar
